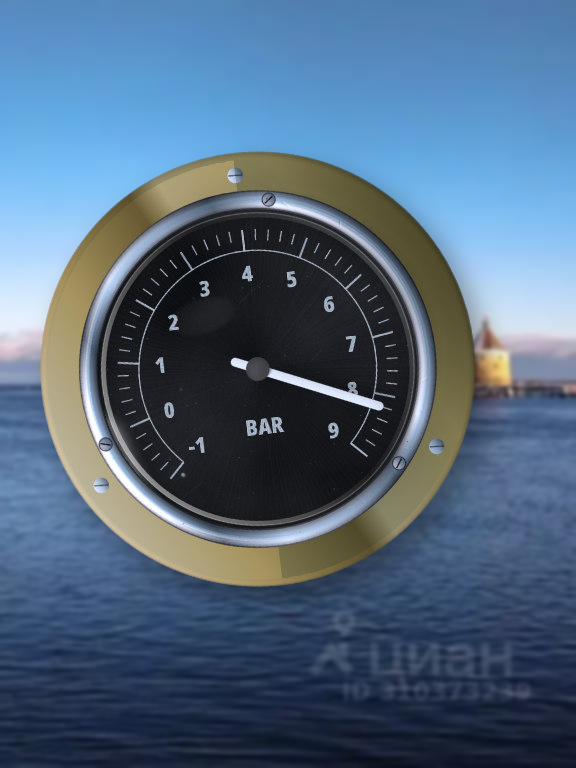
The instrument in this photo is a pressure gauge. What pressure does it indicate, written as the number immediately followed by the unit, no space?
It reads 8.2bar
